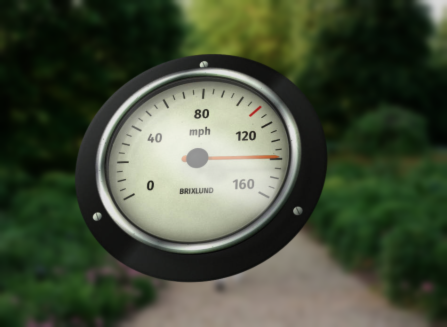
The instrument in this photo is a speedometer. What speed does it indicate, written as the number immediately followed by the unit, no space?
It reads 140mph
